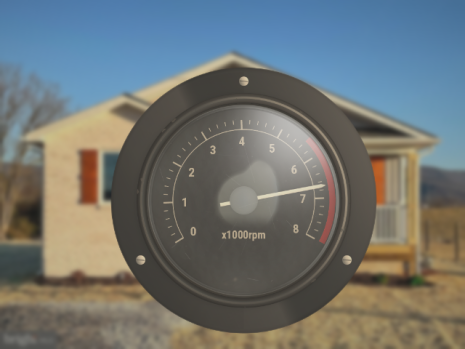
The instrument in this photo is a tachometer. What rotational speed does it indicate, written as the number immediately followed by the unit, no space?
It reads 6700rpm
